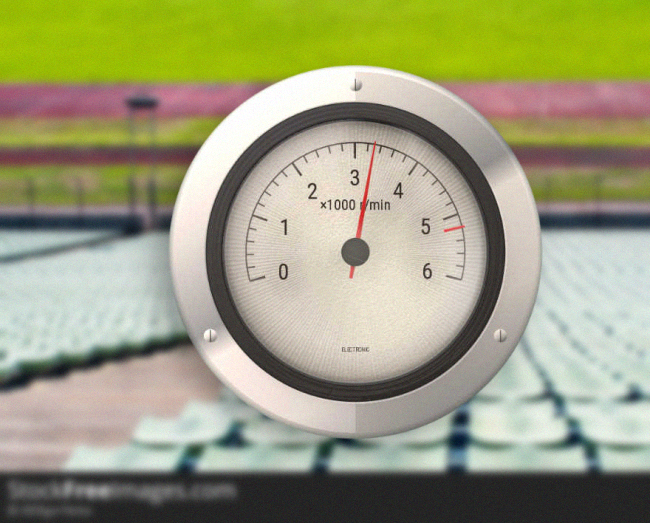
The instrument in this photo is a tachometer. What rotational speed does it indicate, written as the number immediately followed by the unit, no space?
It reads 3300rpm
